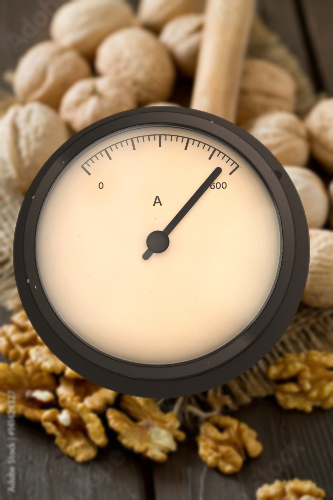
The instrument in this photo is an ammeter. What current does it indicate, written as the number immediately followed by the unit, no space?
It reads 560A
